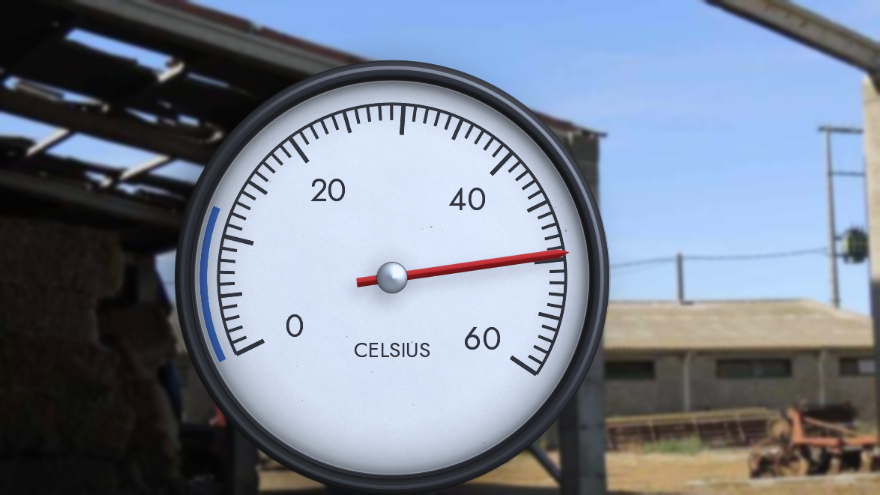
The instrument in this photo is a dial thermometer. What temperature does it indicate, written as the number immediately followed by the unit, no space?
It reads 49.5°C
